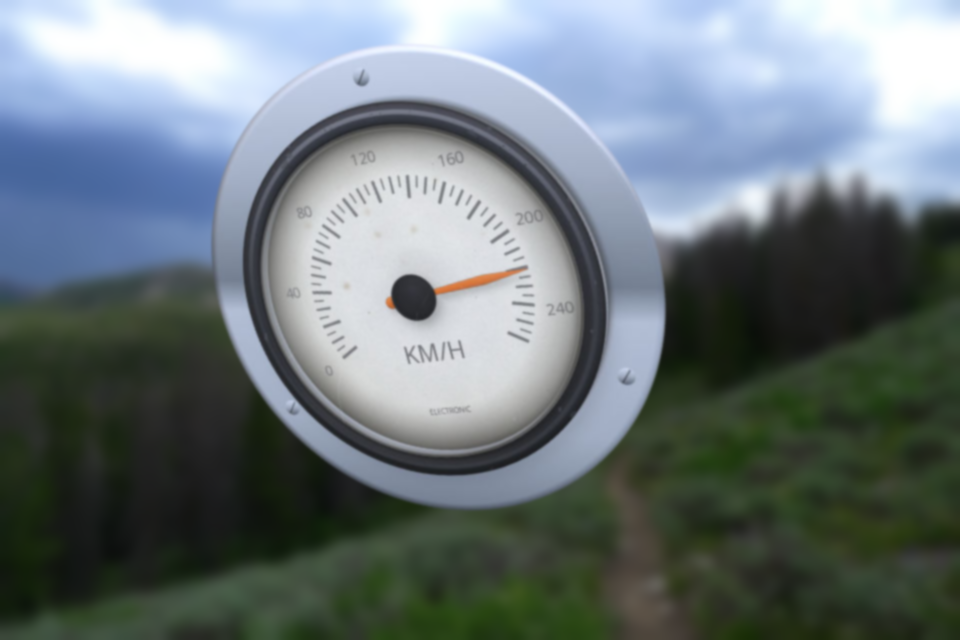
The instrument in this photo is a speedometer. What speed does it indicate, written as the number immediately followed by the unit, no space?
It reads 220km/h
